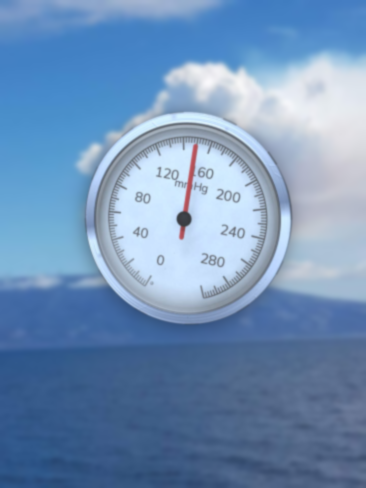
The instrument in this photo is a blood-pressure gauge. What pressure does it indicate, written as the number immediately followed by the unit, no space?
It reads 150mmHg
